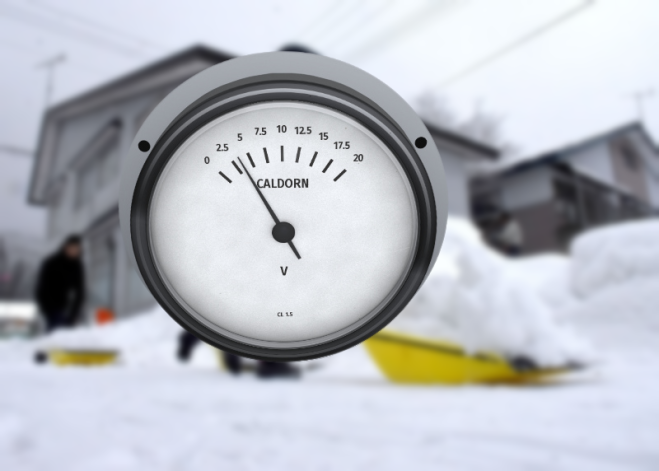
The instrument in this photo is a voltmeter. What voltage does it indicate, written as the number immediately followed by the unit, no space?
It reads 3.75V
